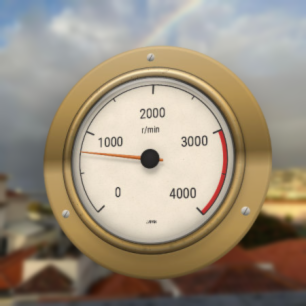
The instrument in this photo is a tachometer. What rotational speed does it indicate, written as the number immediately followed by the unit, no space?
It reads 750rpm
